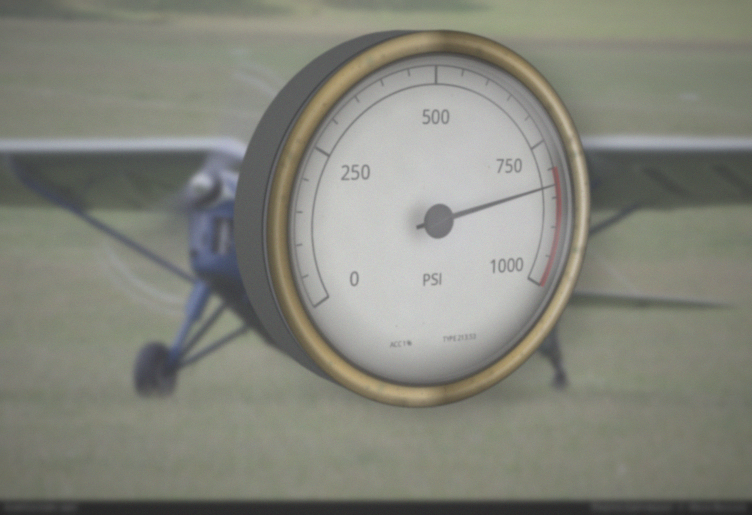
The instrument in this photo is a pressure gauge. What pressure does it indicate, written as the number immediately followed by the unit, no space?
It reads 825psi
